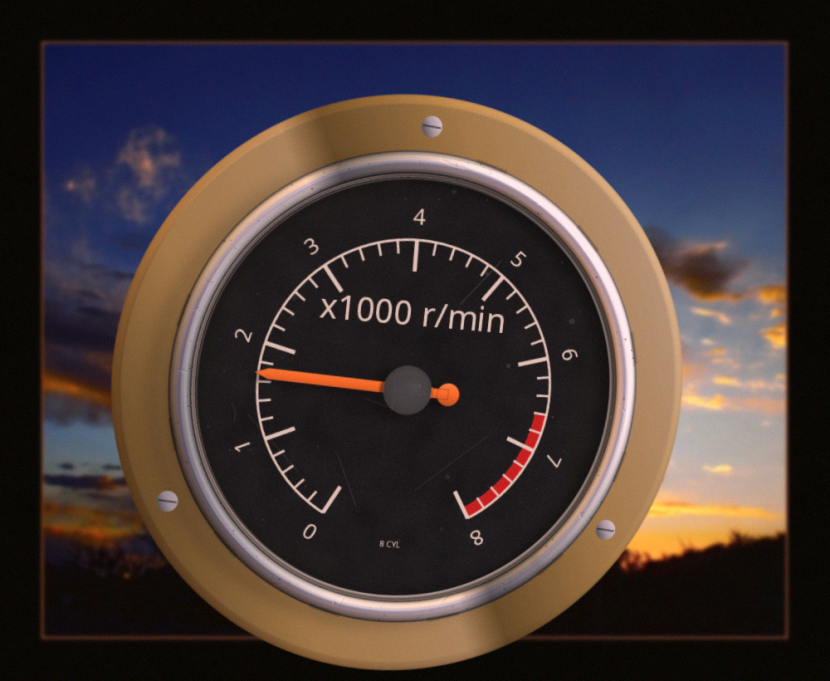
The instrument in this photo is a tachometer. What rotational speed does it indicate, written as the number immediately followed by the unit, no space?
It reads 1700rpm
